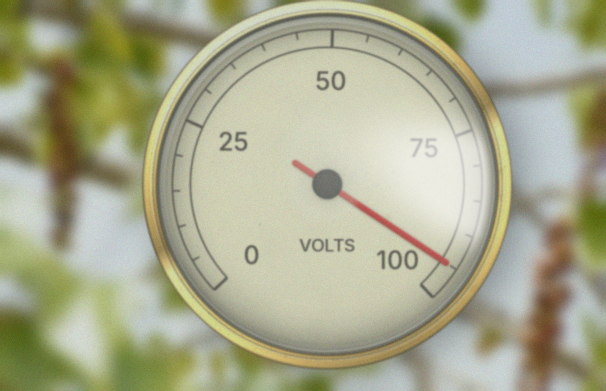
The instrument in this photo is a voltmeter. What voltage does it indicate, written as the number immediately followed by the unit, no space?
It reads 95V
